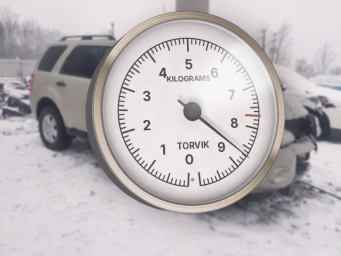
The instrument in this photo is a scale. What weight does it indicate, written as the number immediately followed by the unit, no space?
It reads 8.7kg
